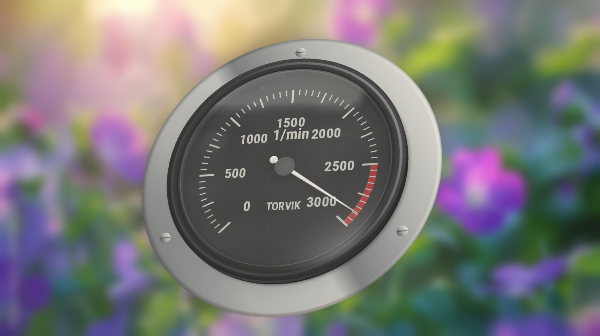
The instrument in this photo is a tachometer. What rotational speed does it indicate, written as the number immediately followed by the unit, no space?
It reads 2900rpm
